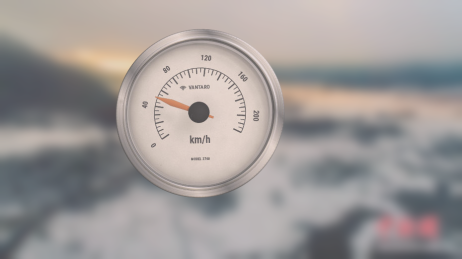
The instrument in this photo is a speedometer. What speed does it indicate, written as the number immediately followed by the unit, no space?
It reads 50km/h
